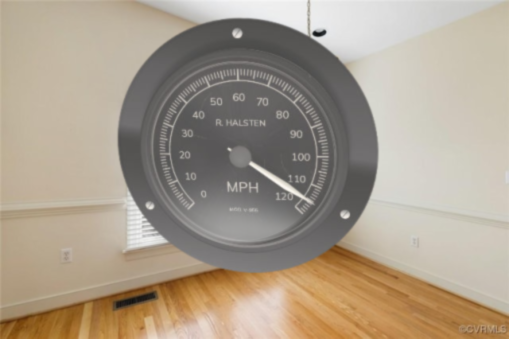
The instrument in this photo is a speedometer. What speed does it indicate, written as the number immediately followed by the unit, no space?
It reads 115mph
